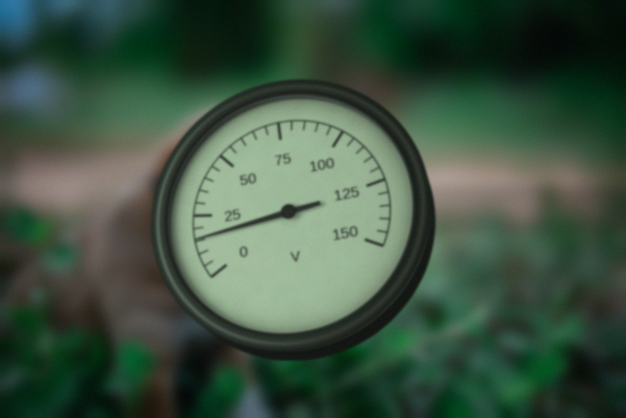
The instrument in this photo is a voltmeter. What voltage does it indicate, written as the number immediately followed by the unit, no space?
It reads 15V
